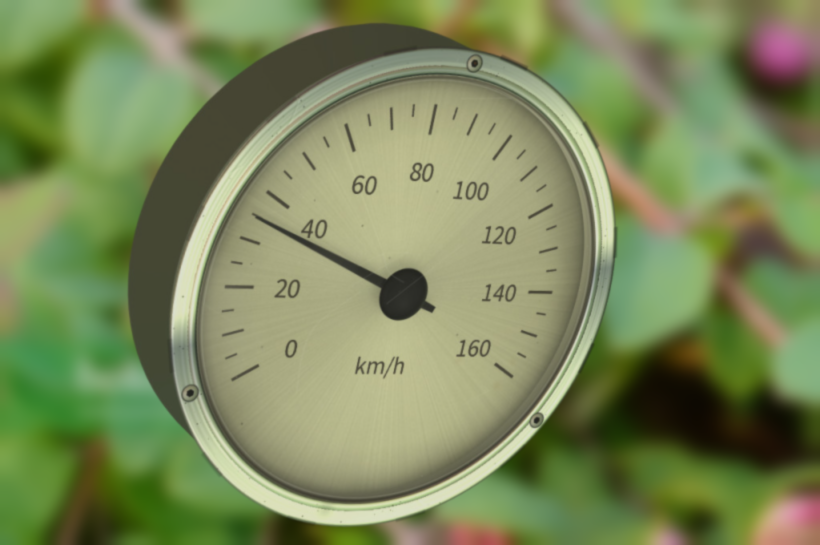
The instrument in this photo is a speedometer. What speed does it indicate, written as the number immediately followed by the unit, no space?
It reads 35km/h
